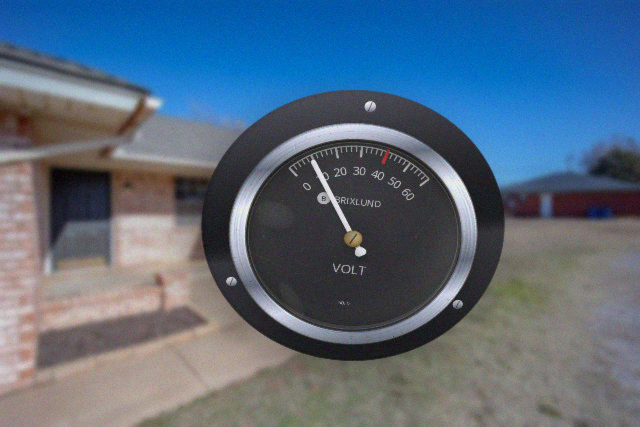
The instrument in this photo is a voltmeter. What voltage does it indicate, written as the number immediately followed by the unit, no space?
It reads 10V
